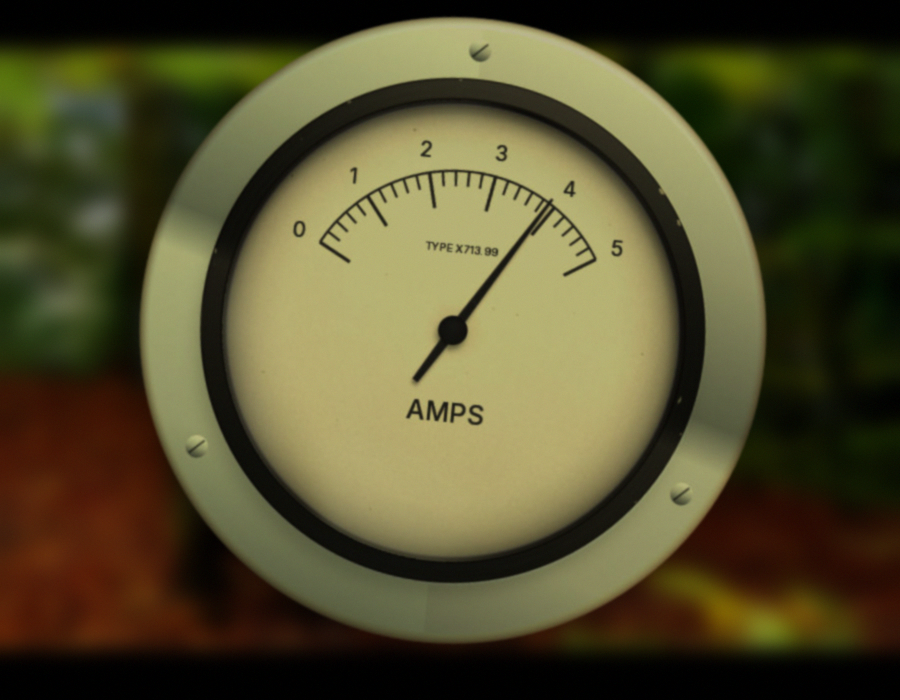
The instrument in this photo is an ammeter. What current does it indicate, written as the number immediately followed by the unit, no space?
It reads 3.9A
